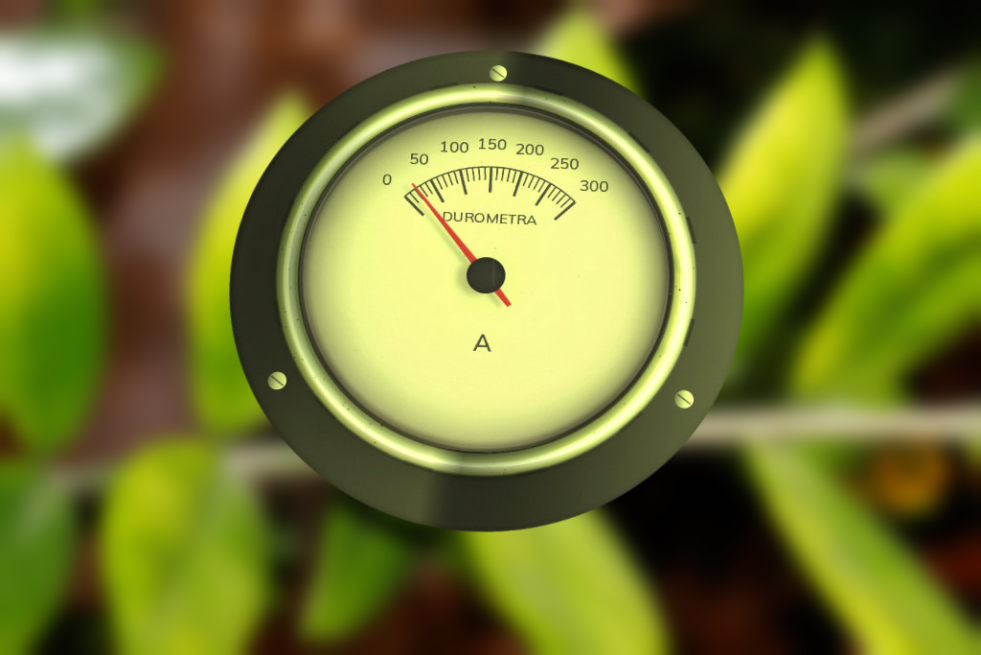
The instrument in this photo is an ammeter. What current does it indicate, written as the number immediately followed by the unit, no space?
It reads 20A
